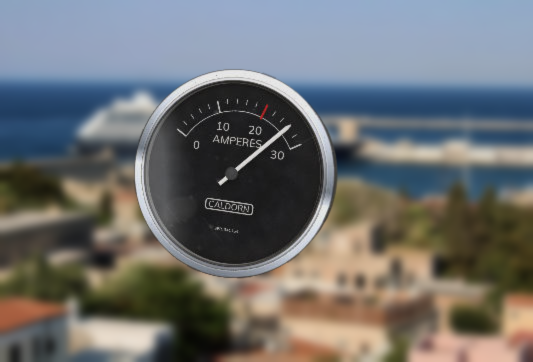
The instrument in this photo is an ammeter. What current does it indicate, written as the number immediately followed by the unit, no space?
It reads 26A
